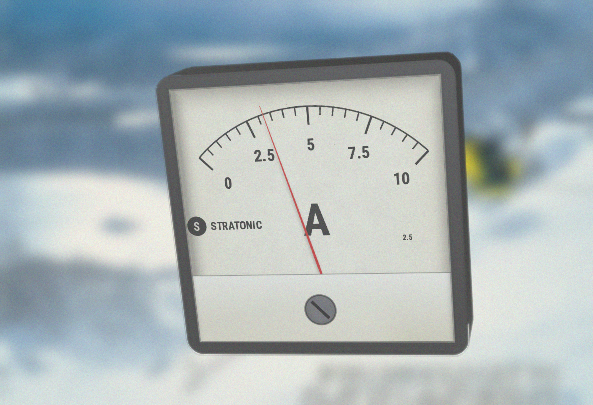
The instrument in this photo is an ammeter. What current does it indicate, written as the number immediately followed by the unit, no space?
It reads 3.25A
